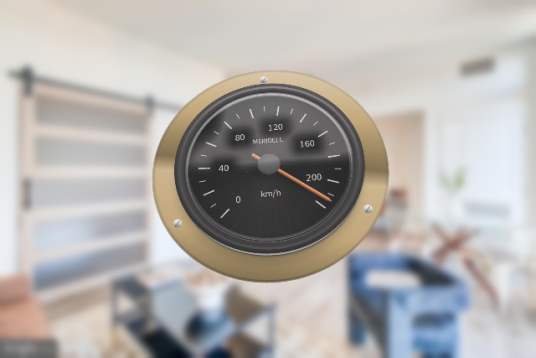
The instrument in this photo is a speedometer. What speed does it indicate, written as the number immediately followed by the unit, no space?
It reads 215km/h
